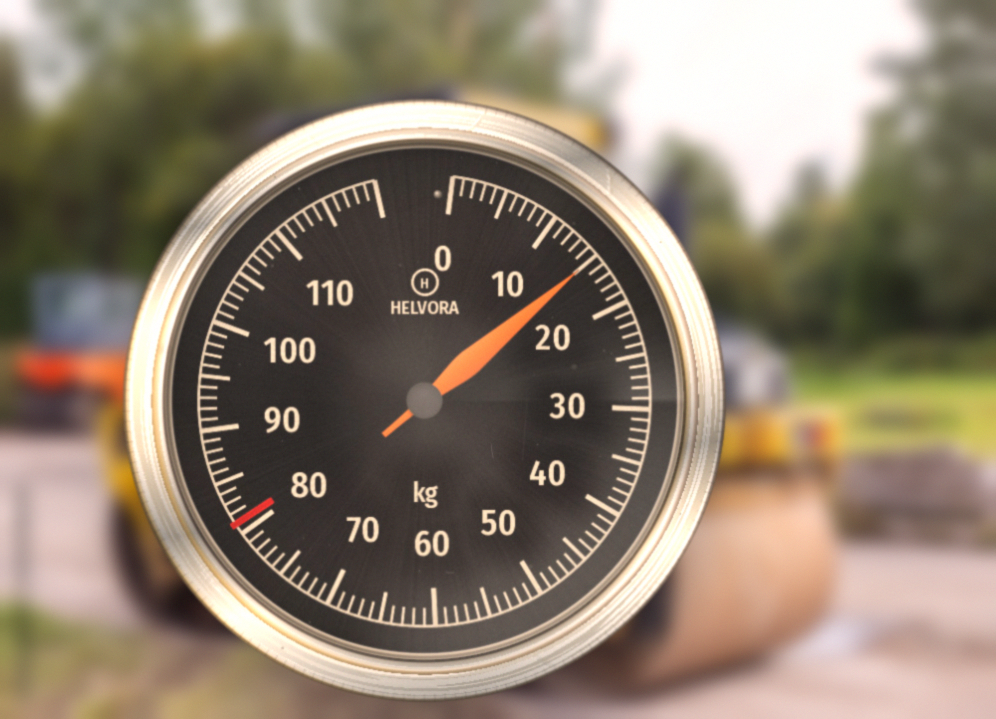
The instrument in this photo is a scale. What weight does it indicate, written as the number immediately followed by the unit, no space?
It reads 15kg
